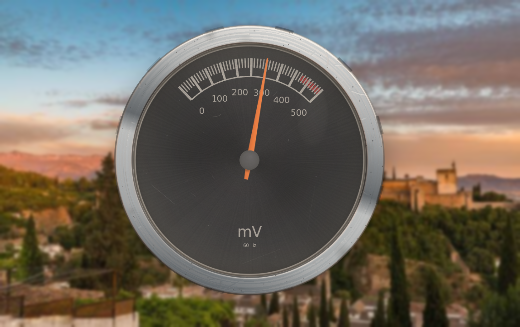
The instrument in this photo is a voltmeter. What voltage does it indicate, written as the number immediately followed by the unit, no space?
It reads 300mV
